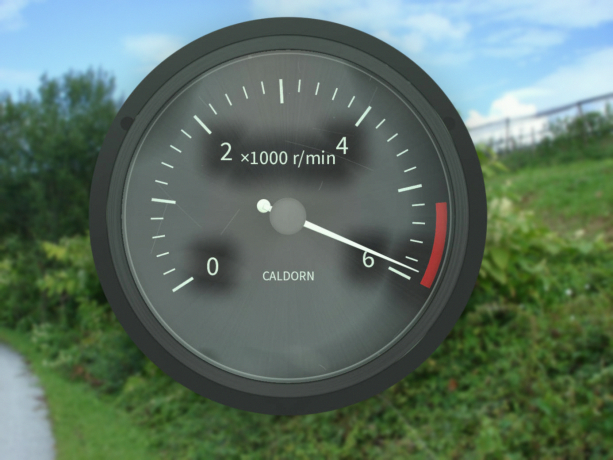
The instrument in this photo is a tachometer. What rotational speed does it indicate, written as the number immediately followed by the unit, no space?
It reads 5900rpm
